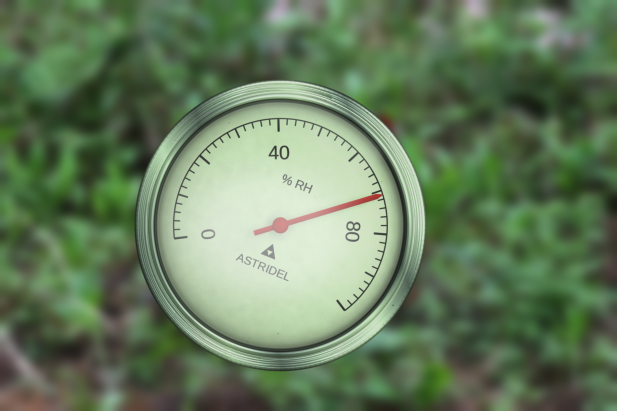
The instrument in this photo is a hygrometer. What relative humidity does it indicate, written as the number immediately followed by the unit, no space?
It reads 71%
